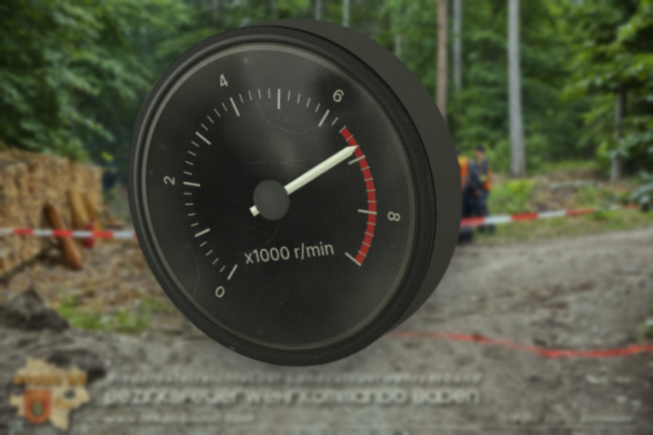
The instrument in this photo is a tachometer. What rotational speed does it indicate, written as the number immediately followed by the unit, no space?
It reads 6800rpm
